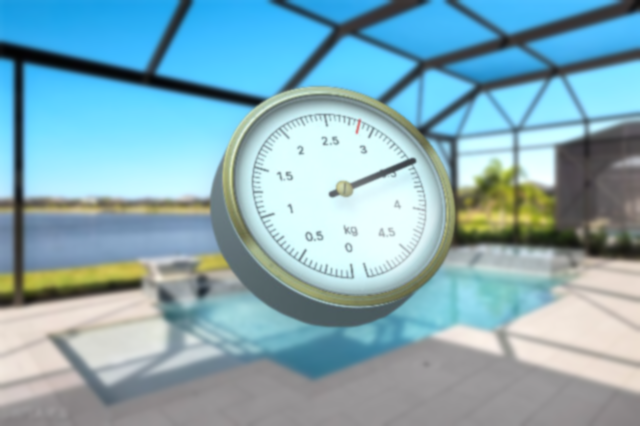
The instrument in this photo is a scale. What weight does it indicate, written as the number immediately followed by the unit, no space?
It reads 3.5kg
